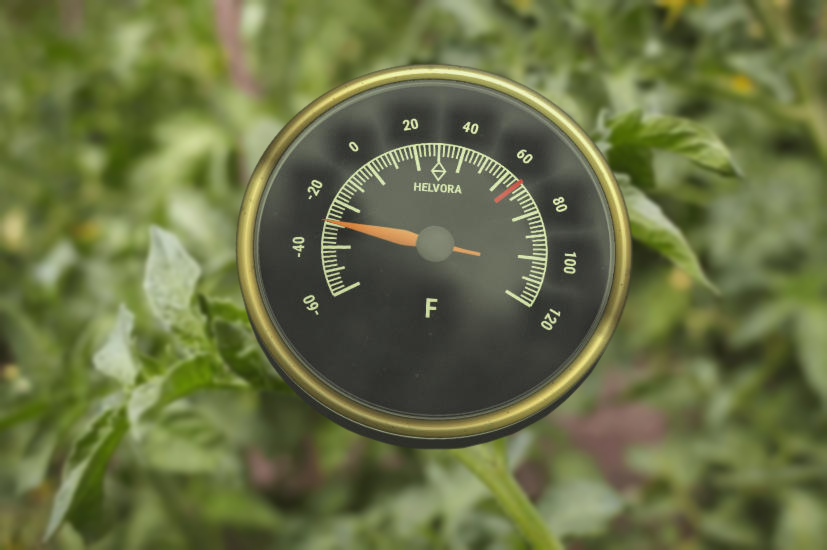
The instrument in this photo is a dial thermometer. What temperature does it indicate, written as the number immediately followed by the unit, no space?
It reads -30°F
